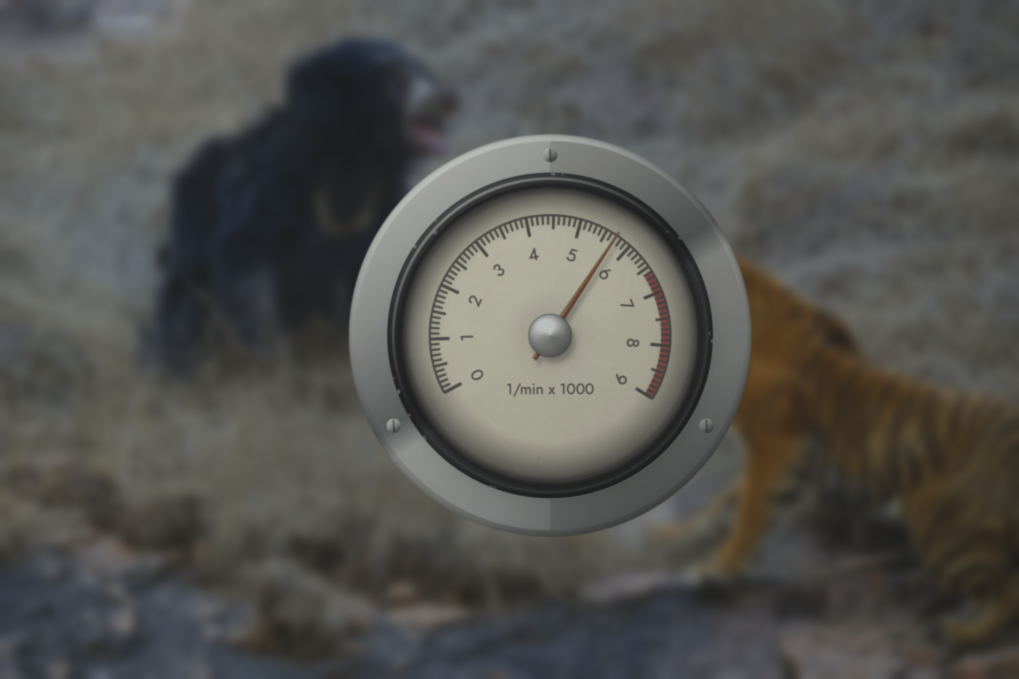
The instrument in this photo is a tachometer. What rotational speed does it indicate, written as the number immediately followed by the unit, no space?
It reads 5700rpm
